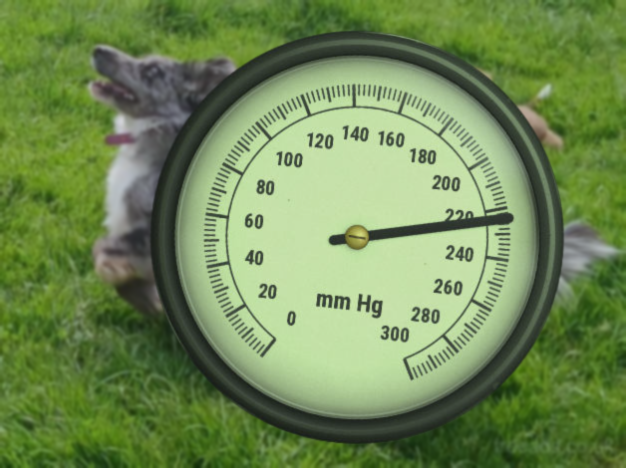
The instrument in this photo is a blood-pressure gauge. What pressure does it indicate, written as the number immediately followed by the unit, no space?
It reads 224mmHg
